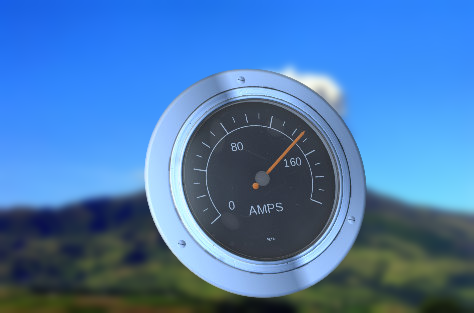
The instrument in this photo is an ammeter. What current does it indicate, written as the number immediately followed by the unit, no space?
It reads 145A
